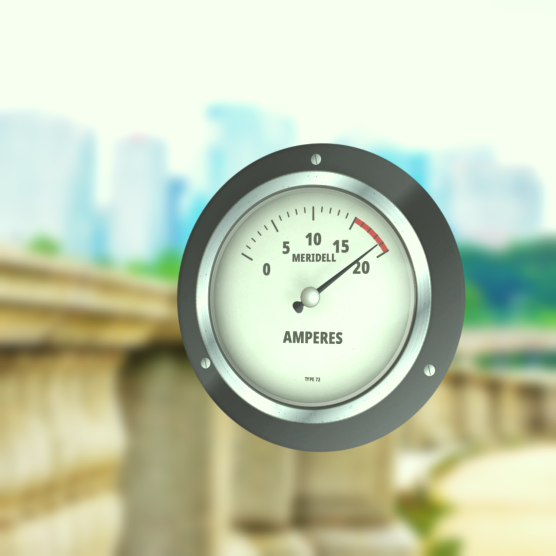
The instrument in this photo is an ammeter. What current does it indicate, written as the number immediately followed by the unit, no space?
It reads 19A
